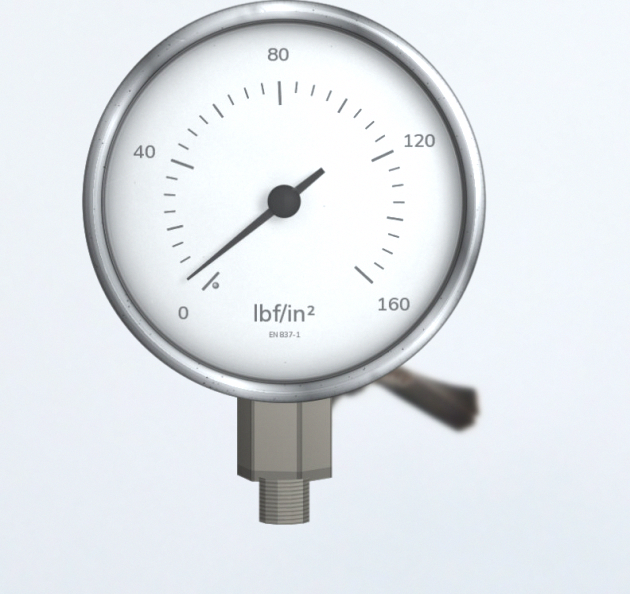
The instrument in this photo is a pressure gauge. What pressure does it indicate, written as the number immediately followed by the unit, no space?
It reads 5psi
